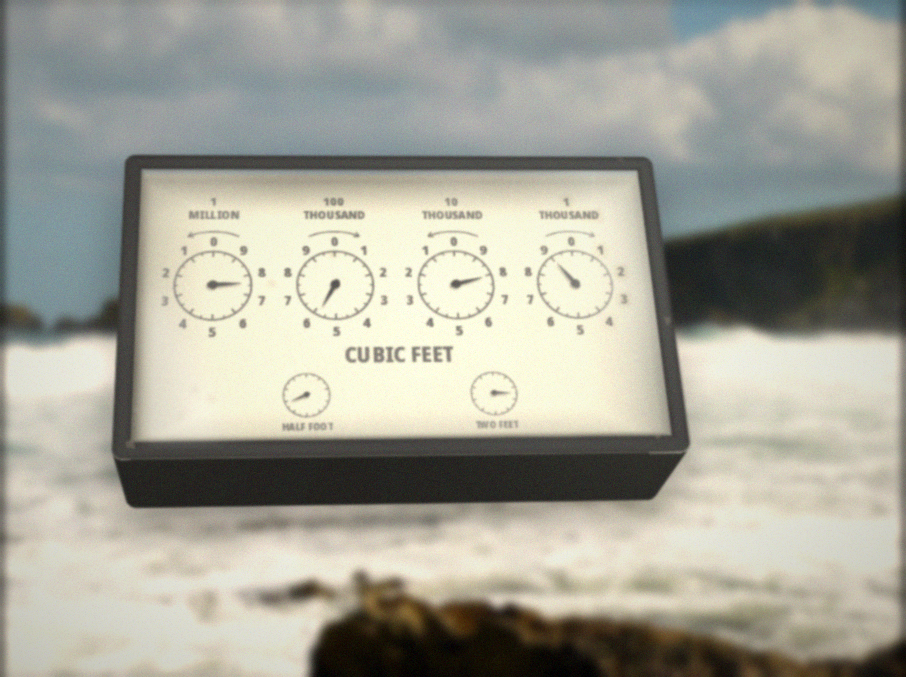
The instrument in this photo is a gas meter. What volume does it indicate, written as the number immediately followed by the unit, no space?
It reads 757900ft³
